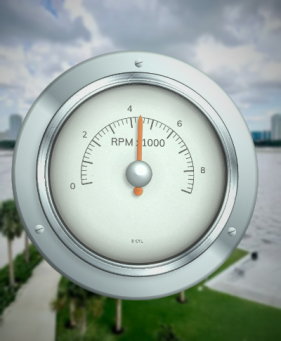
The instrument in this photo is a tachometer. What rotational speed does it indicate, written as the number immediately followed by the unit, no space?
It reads 4400rpm
